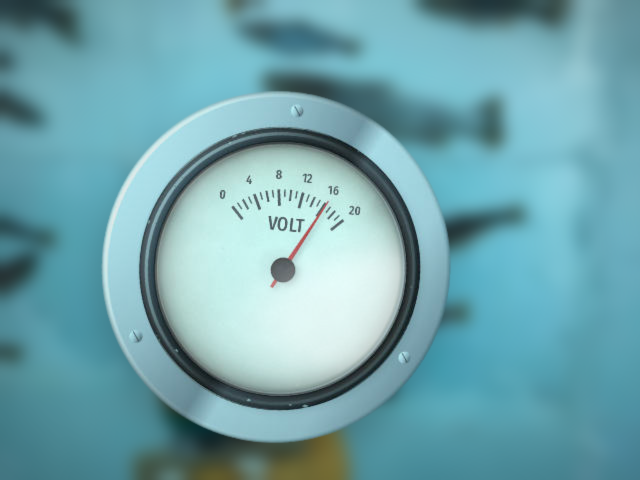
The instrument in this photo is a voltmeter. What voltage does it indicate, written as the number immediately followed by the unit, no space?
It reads 16V
